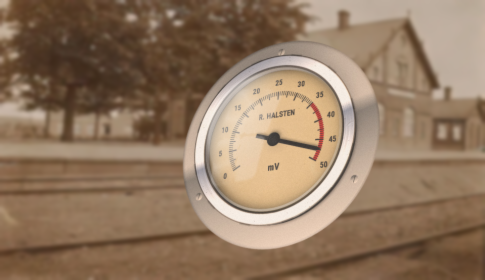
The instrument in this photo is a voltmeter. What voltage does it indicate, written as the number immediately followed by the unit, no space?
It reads 47.5mV
